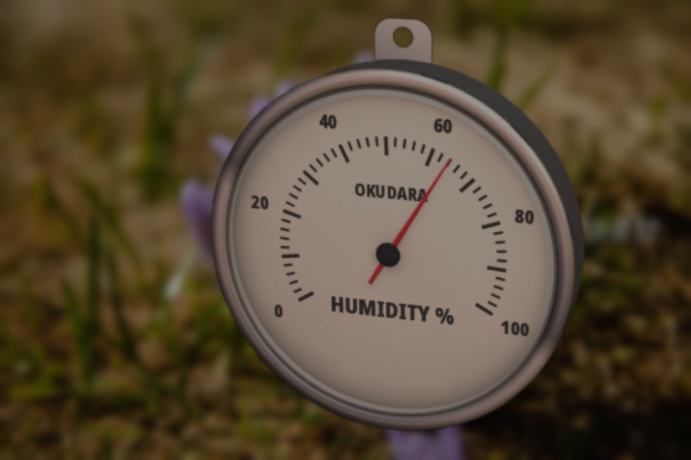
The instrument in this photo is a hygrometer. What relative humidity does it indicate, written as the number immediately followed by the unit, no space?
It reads 64%
